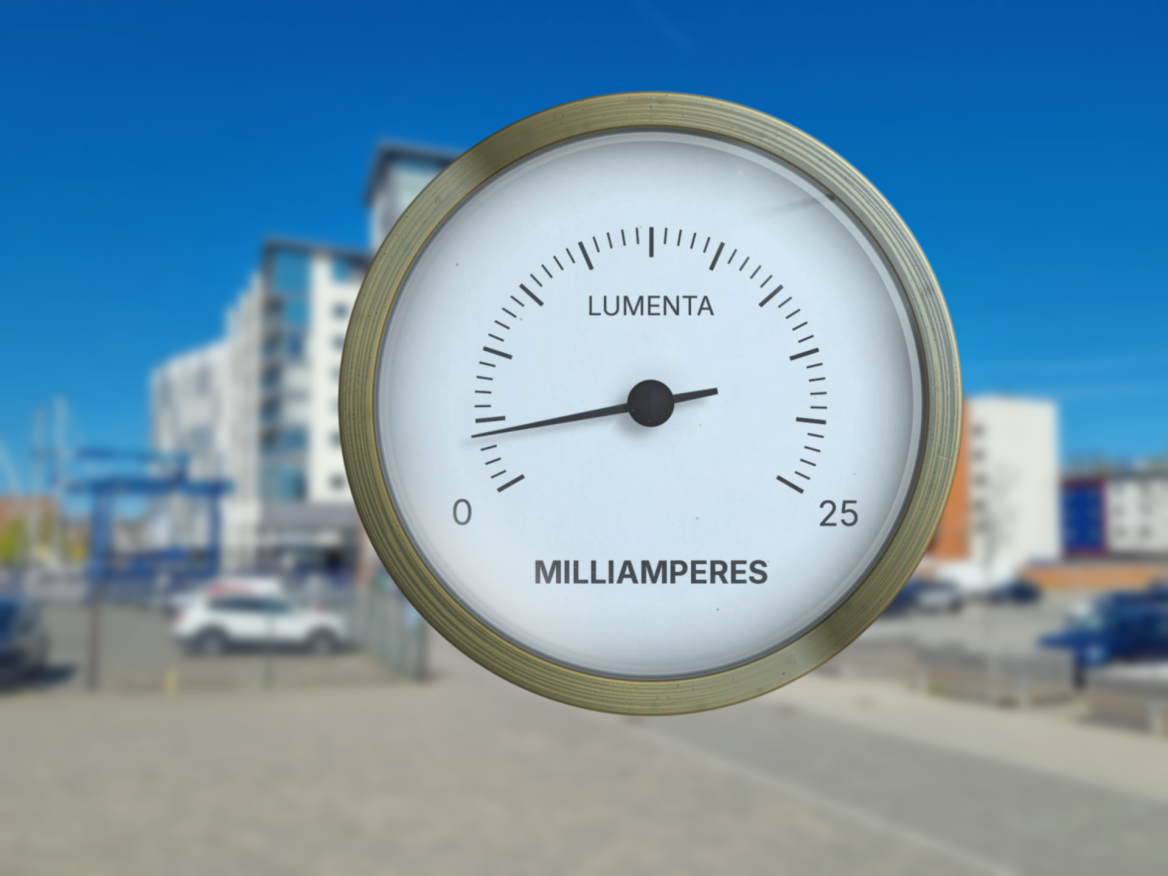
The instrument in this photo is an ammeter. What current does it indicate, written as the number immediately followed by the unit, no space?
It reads 2mA
